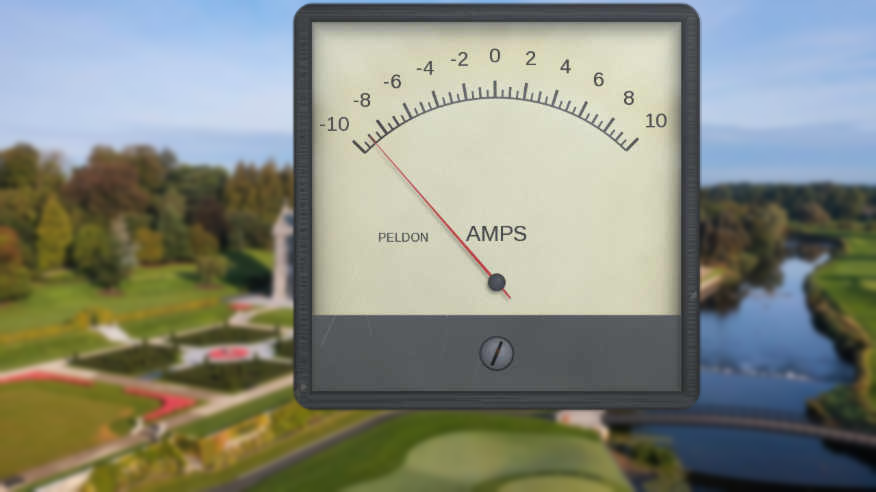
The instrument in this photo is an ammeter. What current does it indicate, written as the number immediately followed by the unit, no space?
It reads -9A
